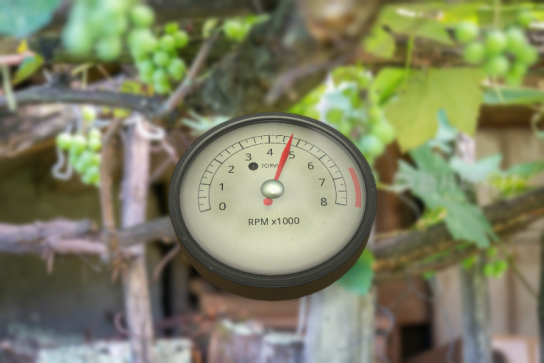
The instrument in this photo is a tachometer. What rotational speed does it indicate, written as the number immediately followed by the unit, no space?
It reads 4750rpm
